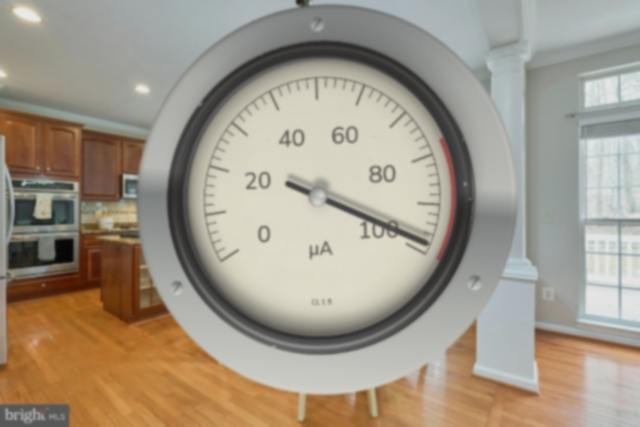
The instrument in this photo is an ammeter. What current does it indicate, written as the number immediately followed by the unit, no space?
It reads 98µA
